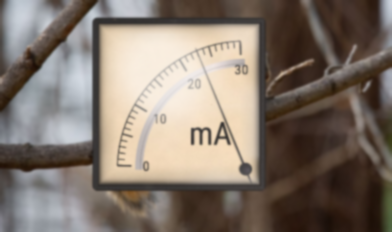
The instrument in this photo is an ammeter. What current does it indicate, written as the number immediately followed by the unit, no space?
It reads 23mA
